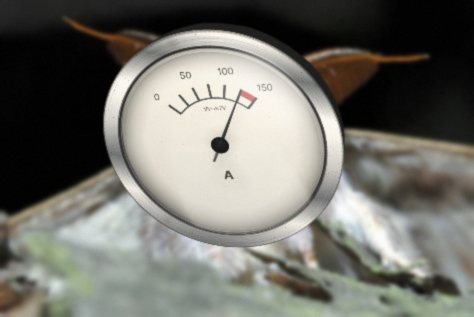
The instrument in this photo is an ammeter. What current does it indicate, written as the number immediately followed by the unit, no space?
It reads 125A
